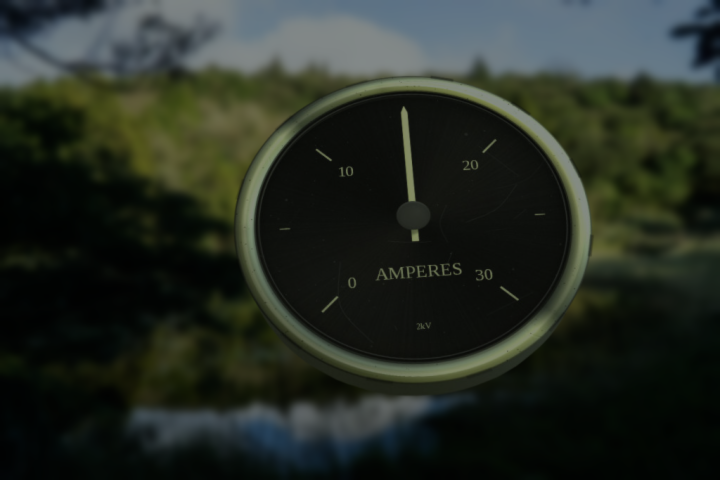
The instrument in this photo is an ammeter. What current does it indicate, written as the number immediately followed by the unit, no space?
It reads 15A
